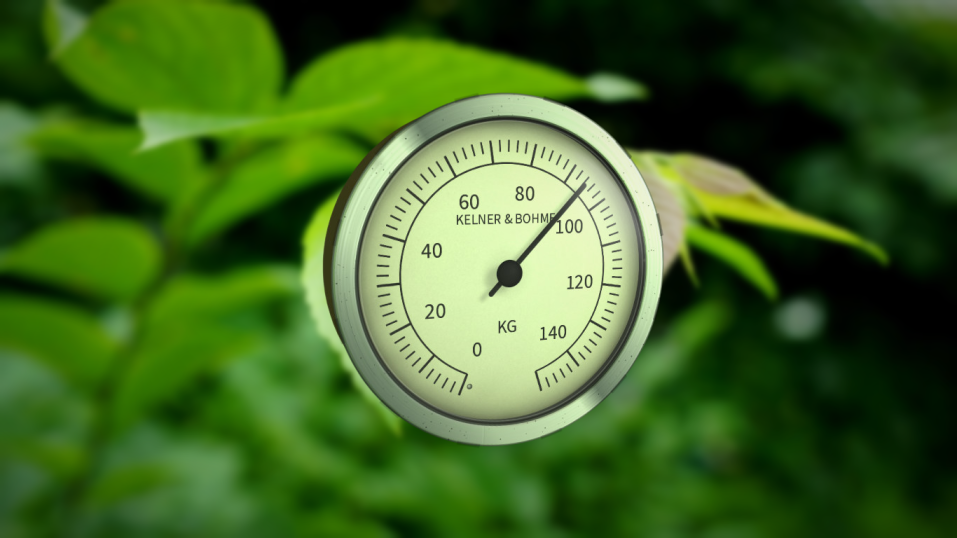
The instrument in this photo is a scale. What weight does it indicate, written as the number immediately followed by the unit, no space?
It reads 94kg
